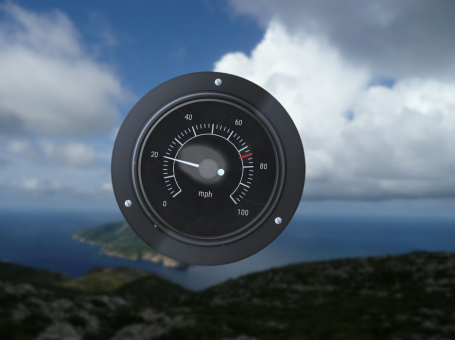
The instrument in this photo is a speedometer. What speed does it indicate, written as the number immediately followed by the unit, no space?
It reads 20mph
